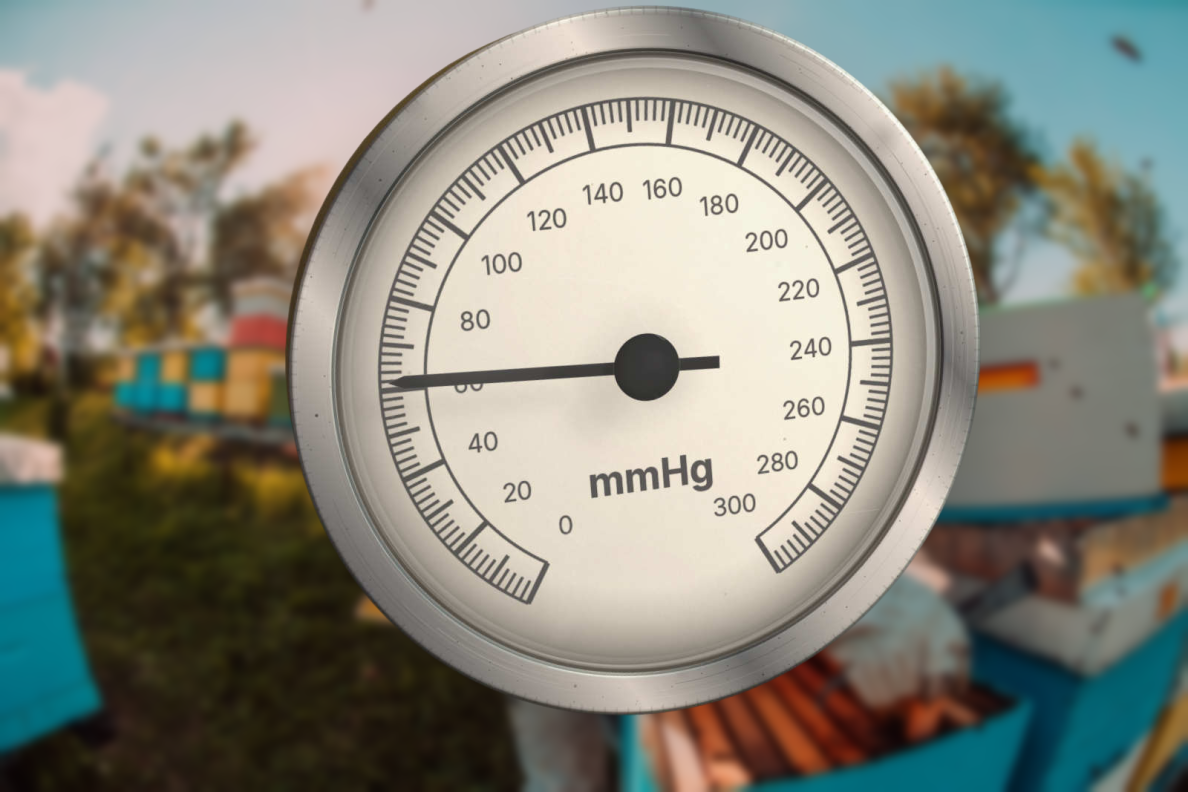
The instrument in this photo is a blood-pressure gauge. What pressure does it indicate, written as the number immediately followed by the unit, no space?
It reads 62mmHg
